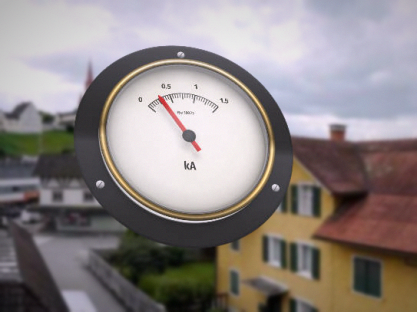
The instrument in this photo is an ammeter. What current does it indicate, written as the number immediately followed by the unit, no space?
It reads 0.25kA
